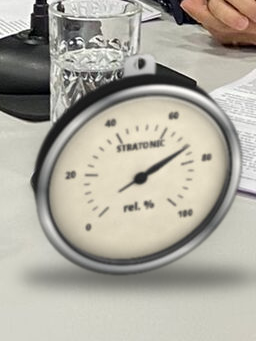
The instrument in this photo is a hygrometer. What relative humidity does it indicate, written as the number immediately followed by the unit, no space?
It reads 72%
